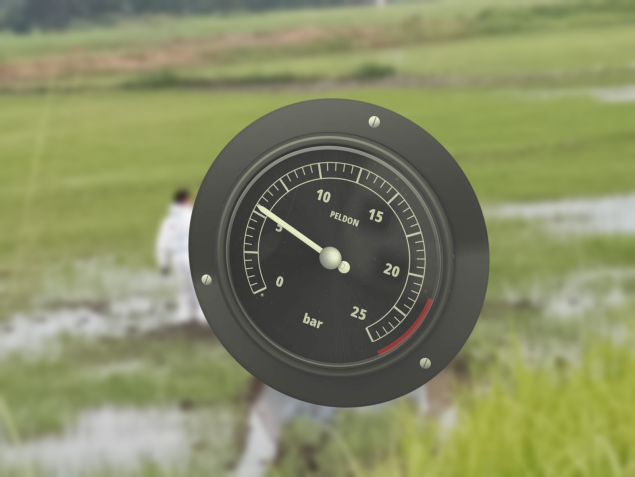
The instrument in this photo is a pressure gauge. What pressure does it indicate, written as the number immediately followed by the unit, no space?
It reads 5.5bar
